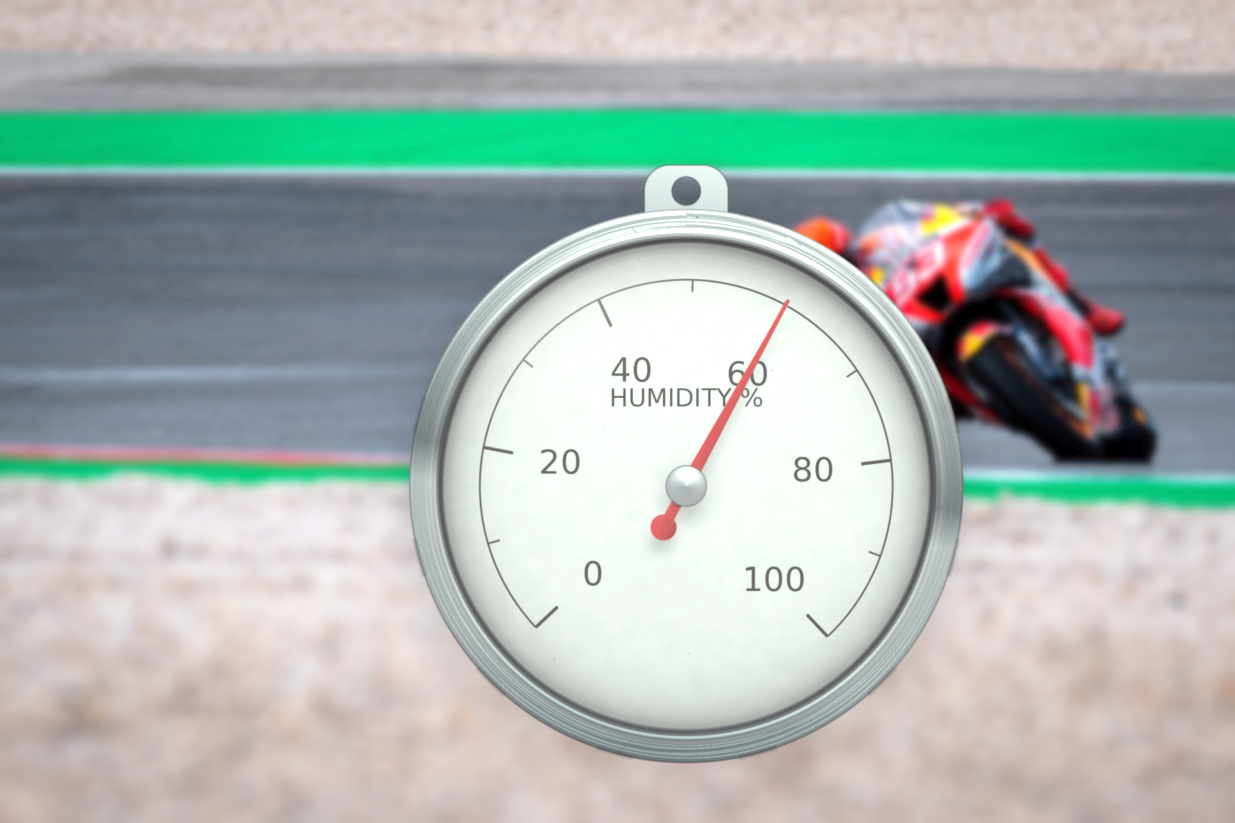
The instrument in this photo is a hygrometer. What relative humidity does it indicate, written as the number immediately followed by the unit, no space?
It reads 60%
